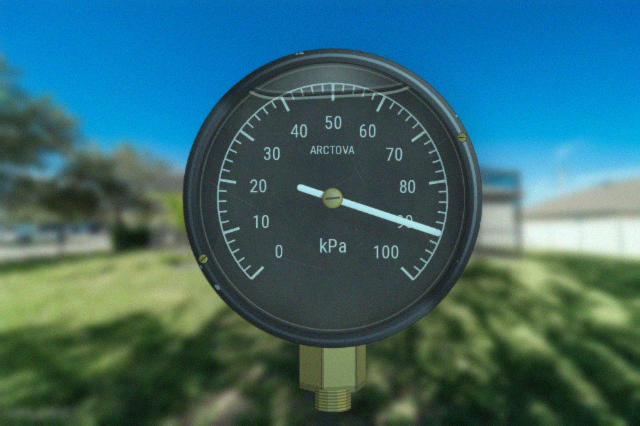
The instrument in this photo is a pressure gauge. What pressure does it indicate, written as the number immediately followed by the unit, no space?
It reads 90kPa
